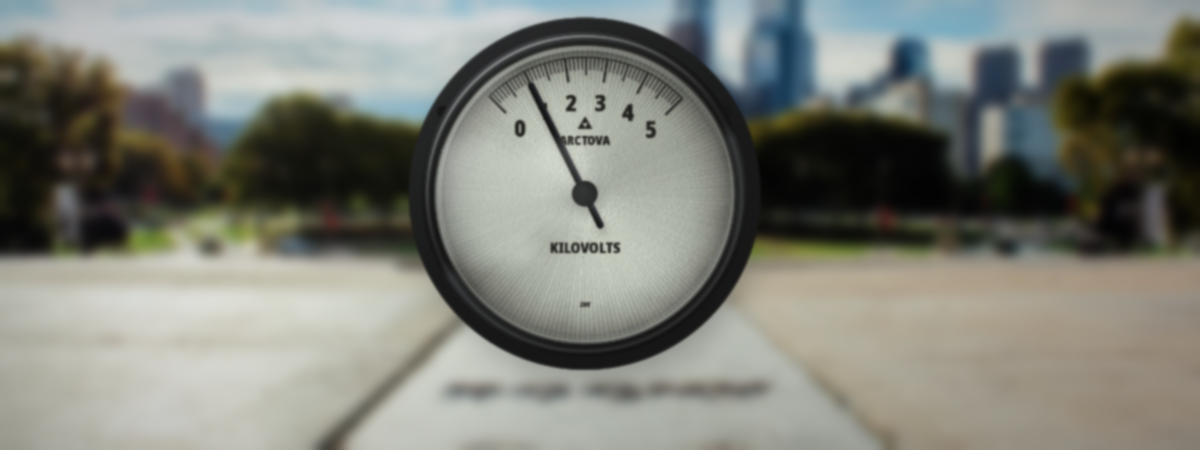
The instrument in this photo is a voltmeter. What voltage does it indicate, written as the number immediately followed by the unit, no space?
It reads 1kV
